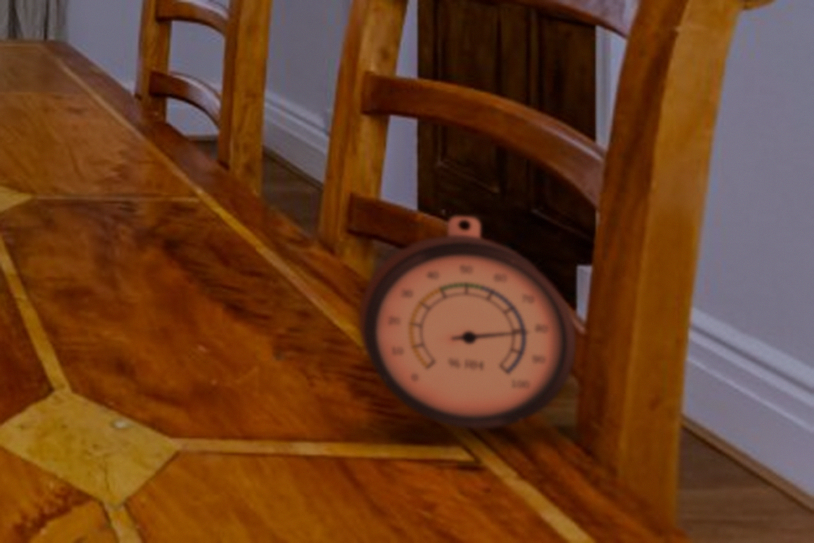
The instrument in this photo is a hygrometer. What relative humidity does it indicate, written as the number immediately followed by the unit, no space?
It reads 80%
